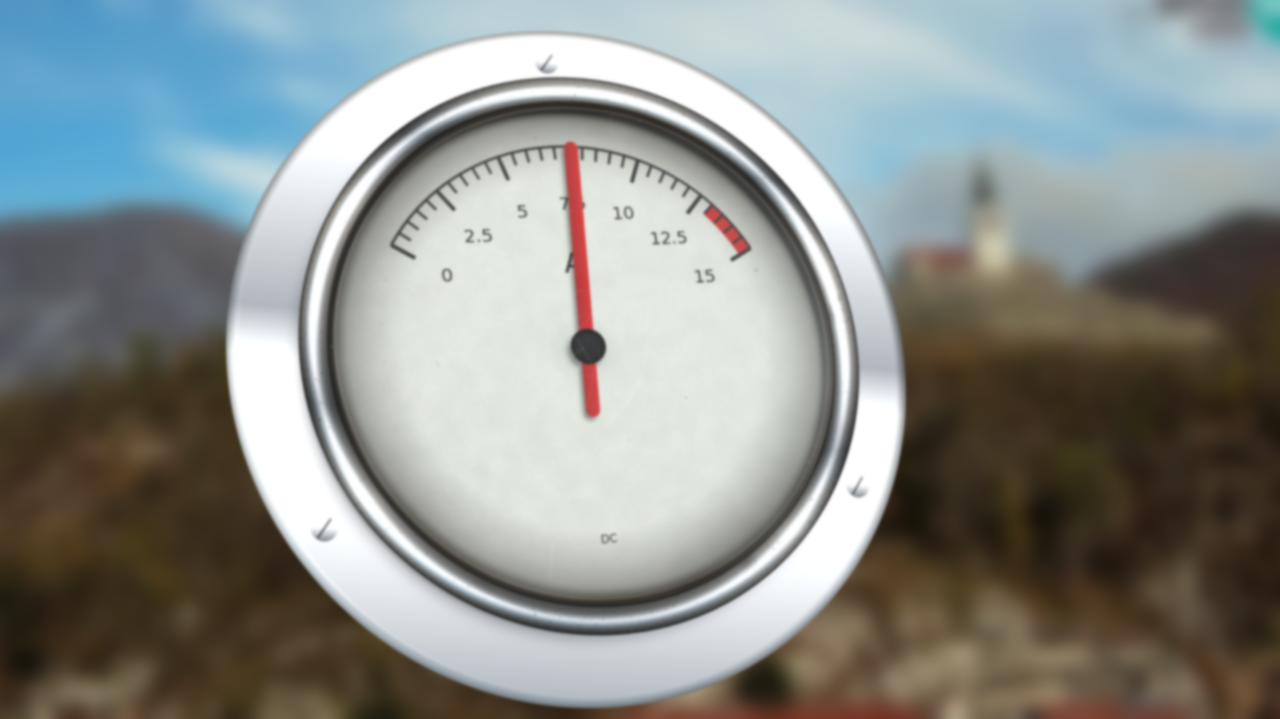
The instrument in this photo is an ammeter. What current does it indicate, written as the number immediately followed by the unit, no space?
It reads 7.5A
